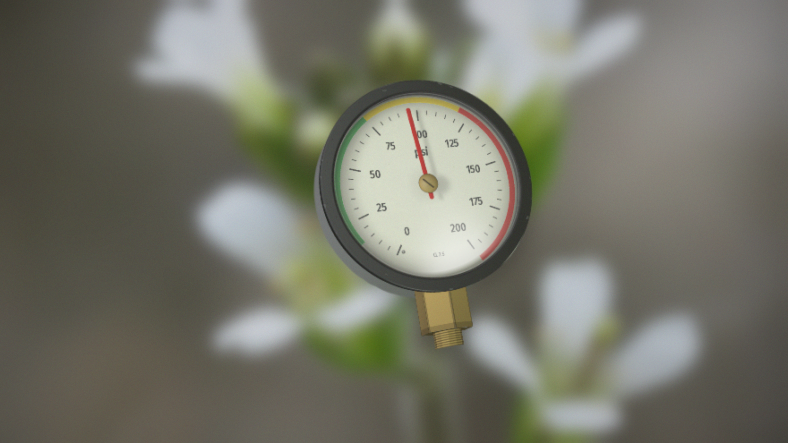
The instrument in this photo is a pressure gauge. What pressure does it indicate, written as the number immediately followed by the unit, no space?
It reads 95psi
